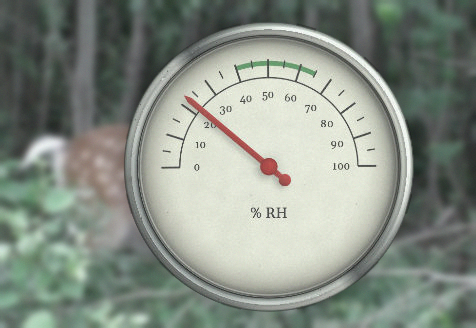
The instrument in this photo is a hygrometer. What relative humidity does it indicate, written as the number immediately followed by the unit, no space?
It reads 22.5%
